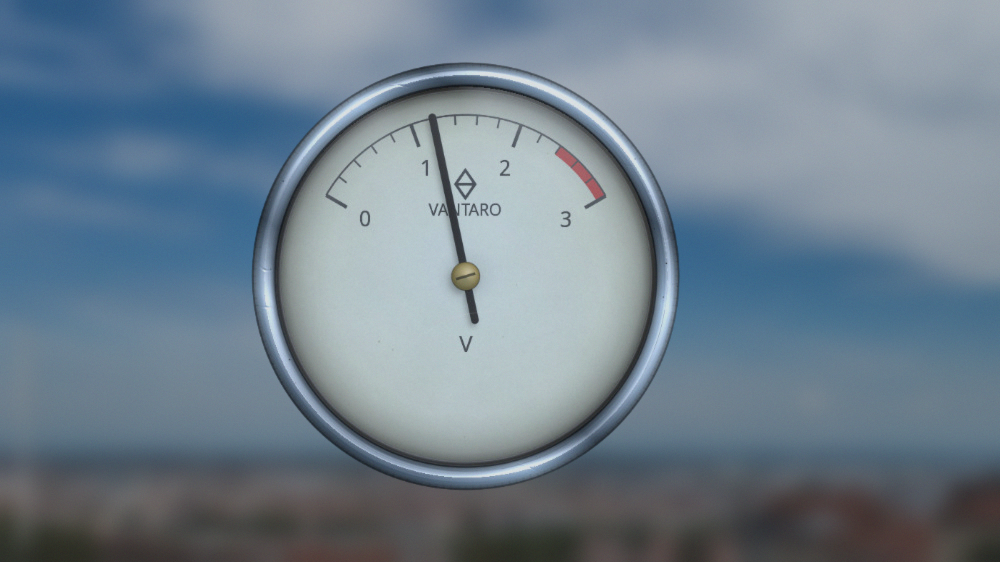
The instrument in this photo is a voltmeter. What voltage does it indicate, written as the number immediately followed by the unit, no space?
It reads 1.2V
